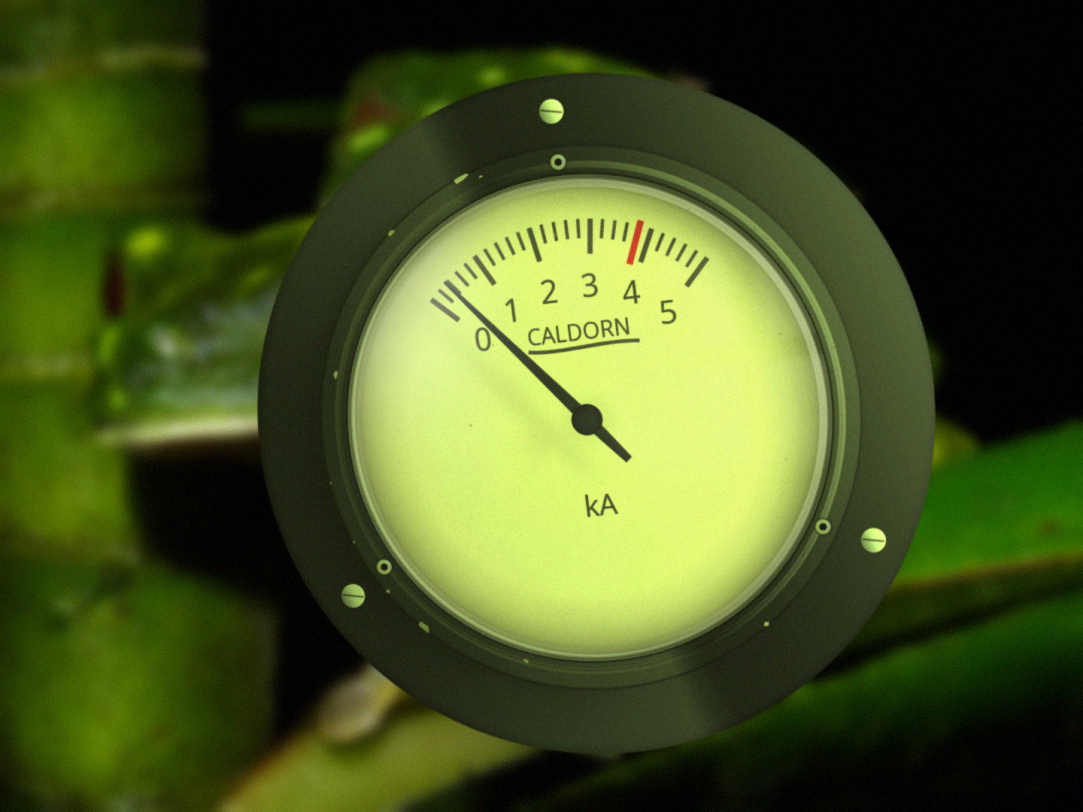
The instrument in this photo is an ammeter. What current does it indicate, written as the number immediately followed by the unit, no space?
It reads 0.4kA
